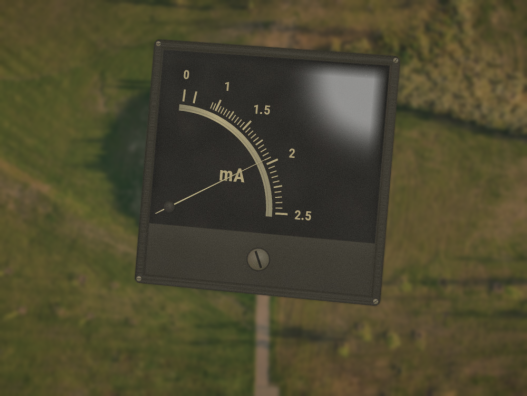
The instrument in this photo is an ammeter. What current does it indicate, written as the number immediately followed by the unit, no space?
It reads 1.95mA
